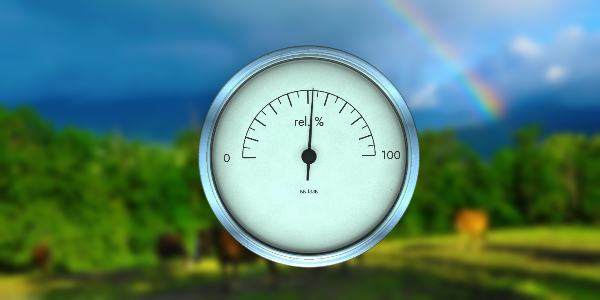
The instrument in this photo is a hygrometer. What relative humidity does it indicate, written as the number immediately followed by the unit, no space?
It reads 52.5%
